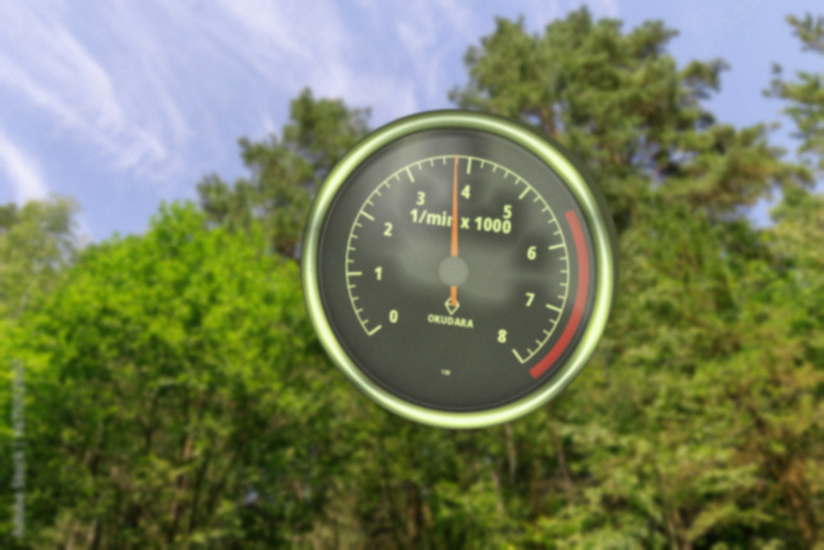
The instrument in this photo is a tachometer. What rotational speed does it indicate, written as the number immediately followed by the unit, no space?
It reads 3800rpm
